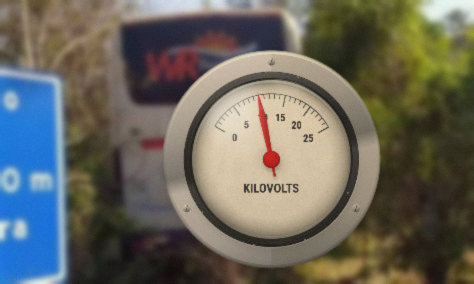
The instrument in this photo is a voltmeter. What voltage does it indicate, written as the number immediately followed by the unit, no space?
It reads 10kV
